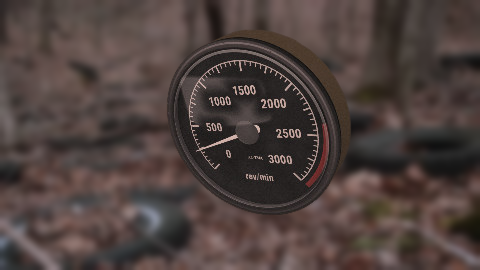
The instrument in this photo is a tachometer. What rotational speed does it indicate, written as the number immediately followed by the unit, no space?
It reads 250rpm
